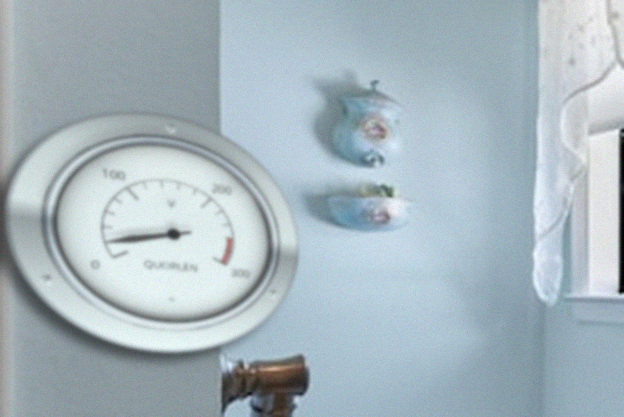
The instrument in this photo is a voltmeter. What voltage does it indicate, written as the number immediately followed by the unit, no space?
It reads 20V
